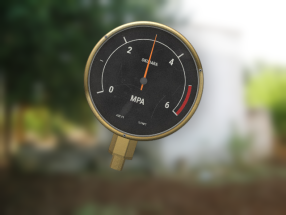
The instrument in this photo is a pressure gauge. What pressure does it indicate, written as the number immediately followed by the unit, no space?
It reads 3MPa
